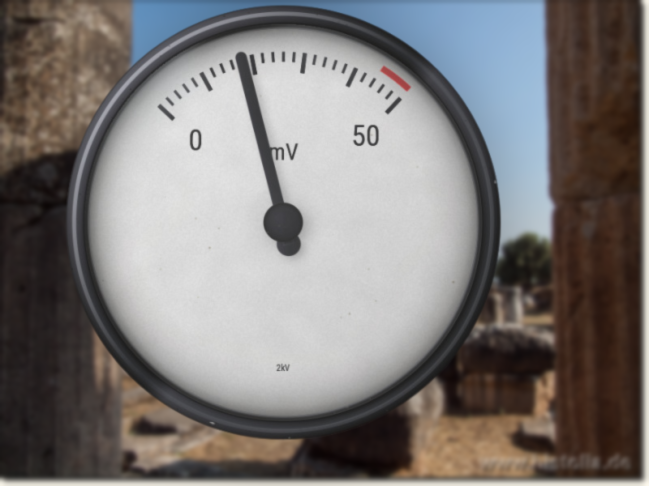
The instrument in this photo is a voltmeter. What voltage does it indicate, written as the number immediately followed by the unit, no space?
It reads 18mV
